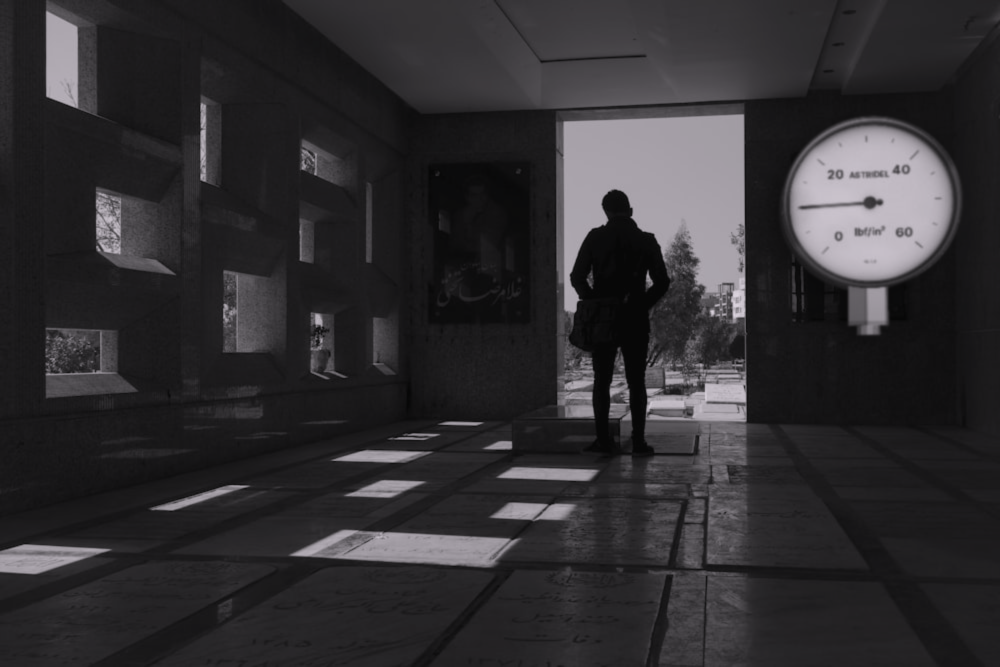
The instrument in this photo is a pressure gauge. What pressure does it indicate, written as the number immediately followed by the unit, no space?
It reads 10psi
